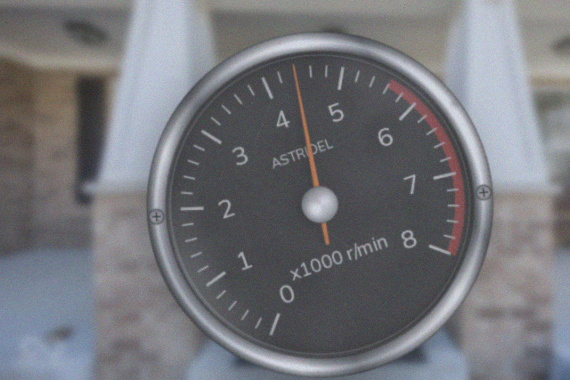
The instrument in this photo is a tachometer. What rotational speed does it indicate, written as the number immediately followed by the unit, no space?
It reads 4400rpm
